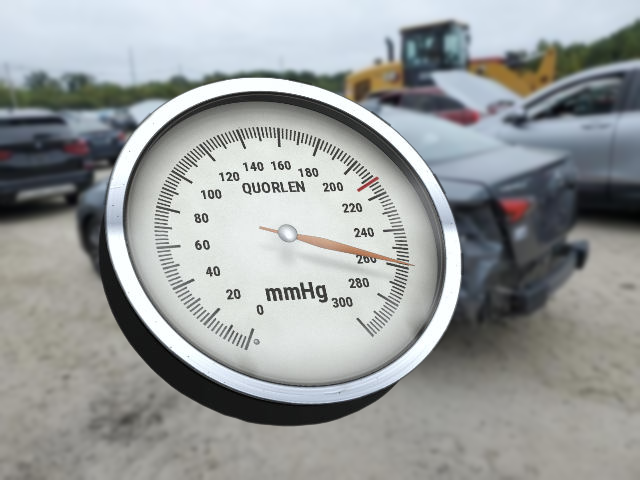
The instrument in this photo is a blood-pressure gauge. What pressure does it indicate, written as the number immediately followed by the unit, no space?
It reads 260mmHg
